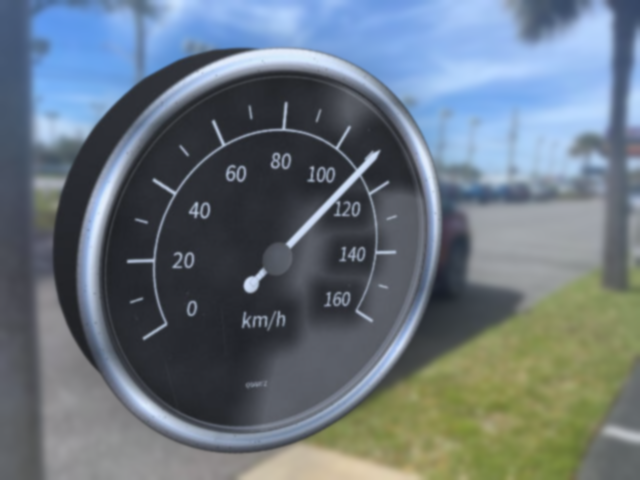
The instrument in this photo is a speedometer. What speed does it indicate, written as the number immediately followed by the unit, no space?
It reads 110km/h
